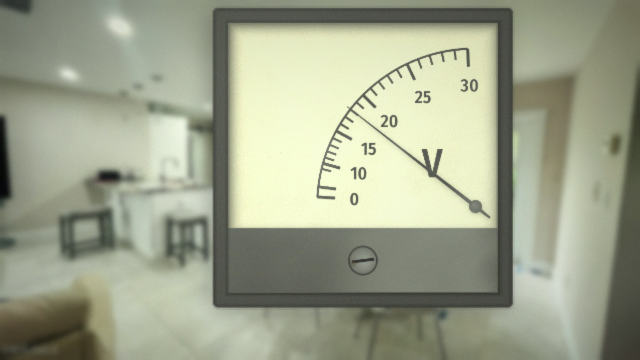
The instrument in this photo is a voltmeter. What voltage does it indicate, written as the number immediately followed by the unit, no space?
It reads 18V
